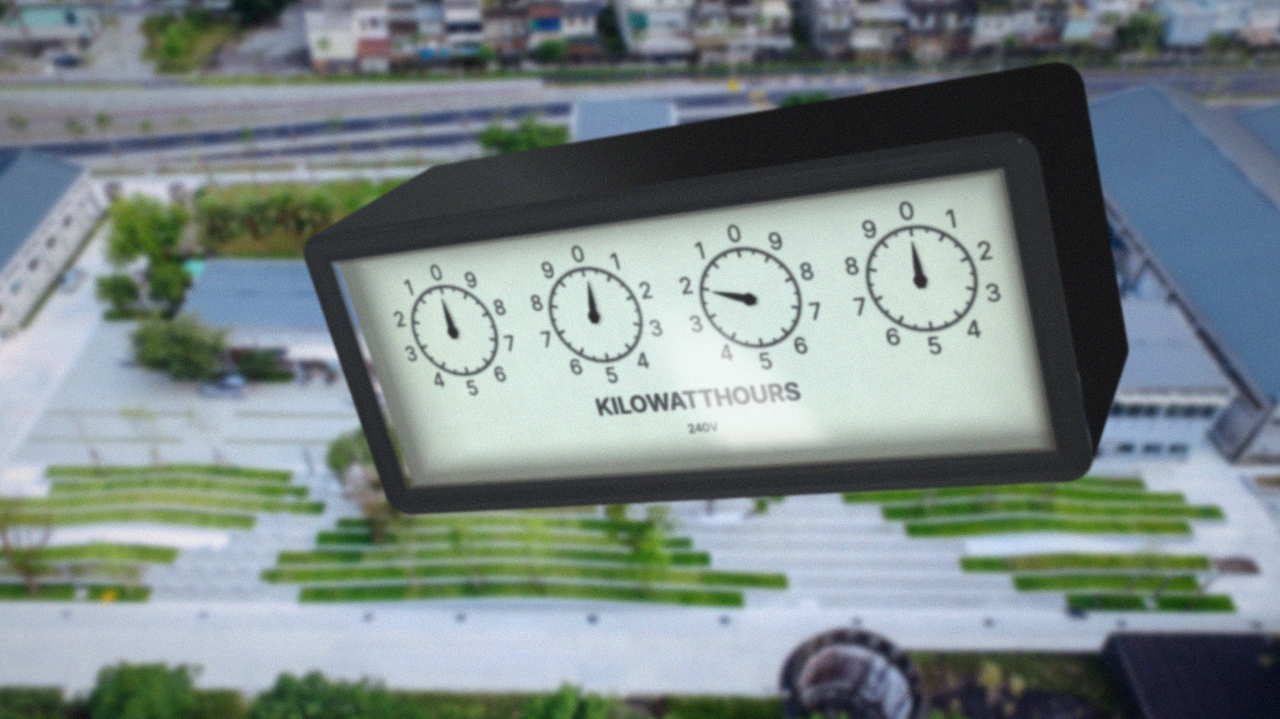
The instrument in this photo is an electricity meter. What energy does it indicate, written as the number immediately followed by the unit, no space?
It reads 20kWh
